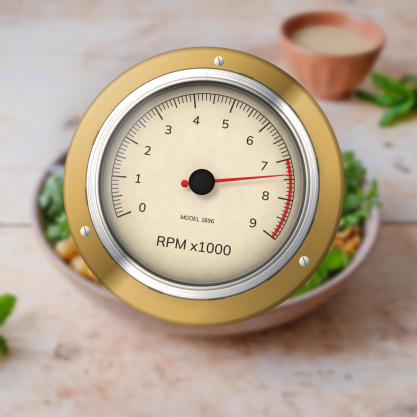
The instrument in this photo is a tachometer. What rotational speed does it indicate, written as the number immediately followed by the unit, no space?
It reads 7400rpm
